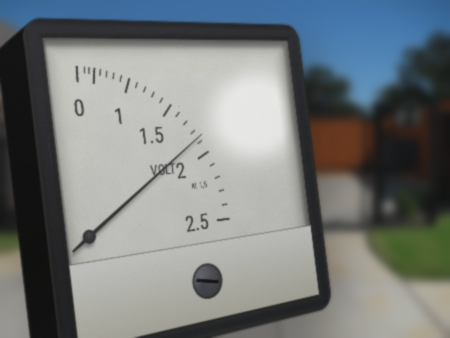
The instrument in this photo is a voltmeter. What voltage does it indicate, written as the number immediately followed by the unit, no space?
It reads 1.85V
